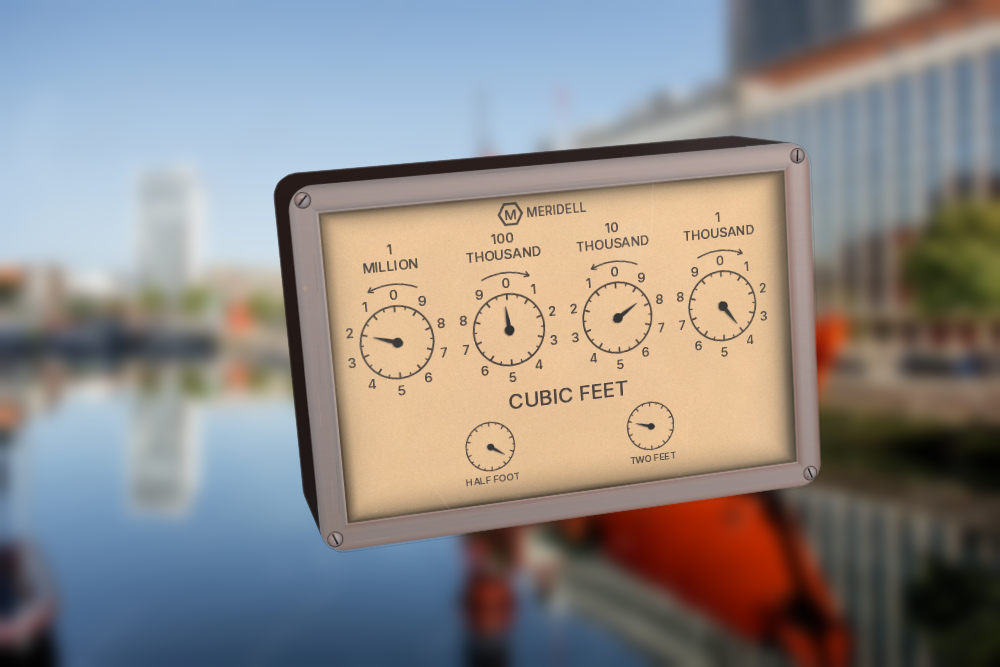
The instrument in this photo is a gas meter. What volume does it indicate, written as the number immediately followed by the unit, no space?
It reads 198400ft³
